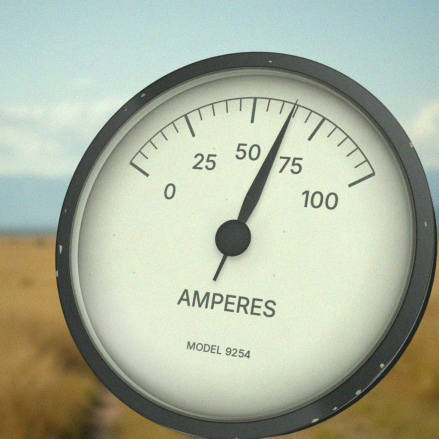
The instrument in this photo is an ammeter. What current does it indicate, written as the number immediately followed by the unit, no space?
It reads 65A
